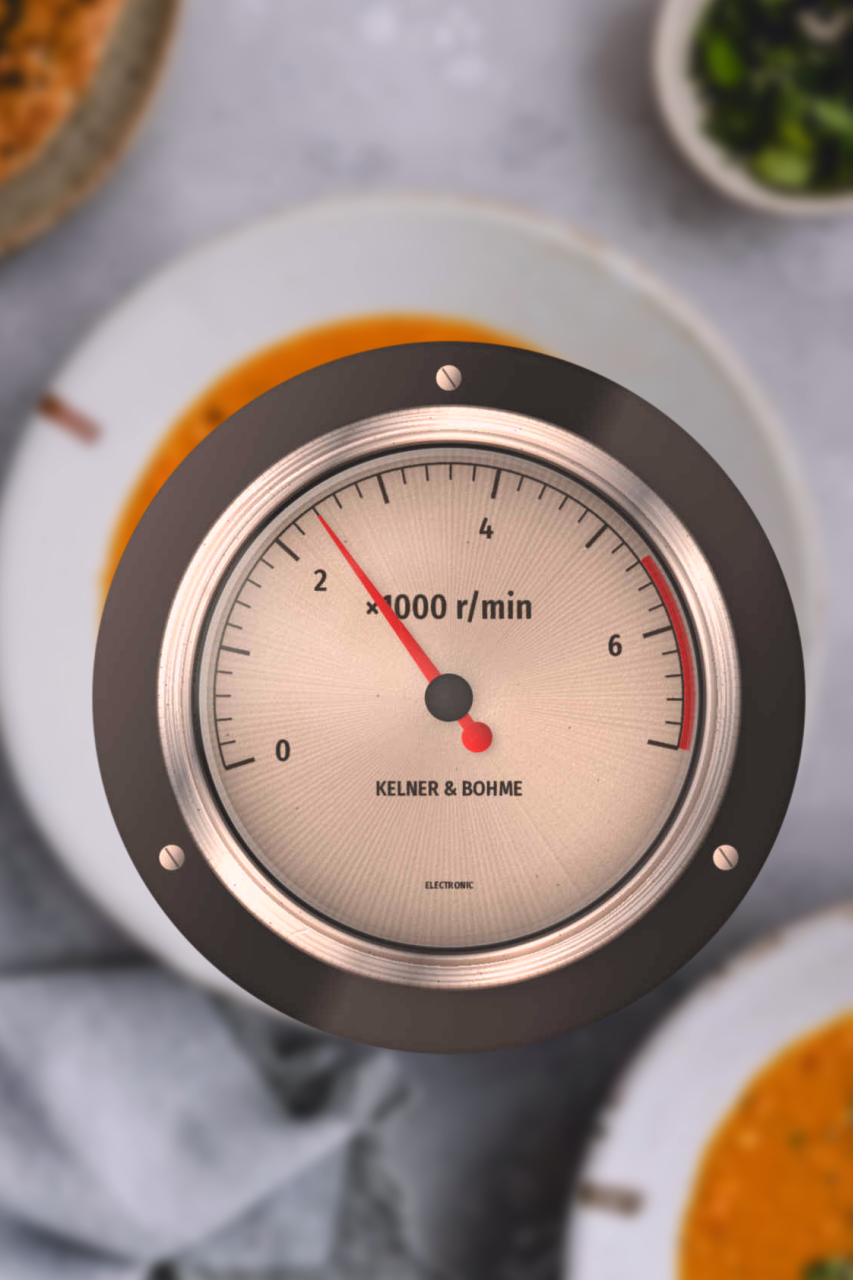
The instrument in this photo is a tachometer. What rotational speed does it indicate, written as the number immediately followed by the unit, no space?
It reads 2400rpm
